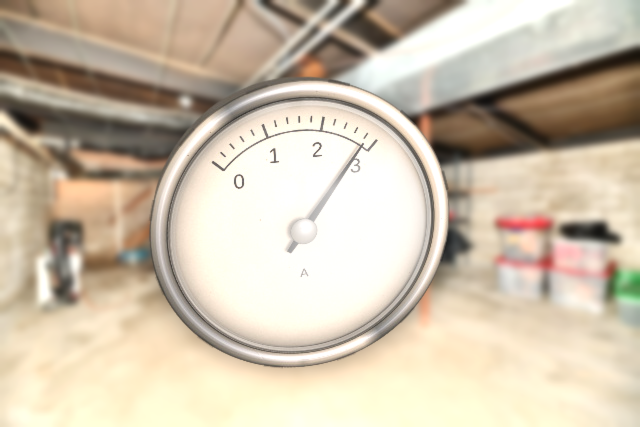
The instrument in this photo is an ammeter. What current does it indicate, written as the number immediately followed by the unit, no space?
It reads 2.8A
